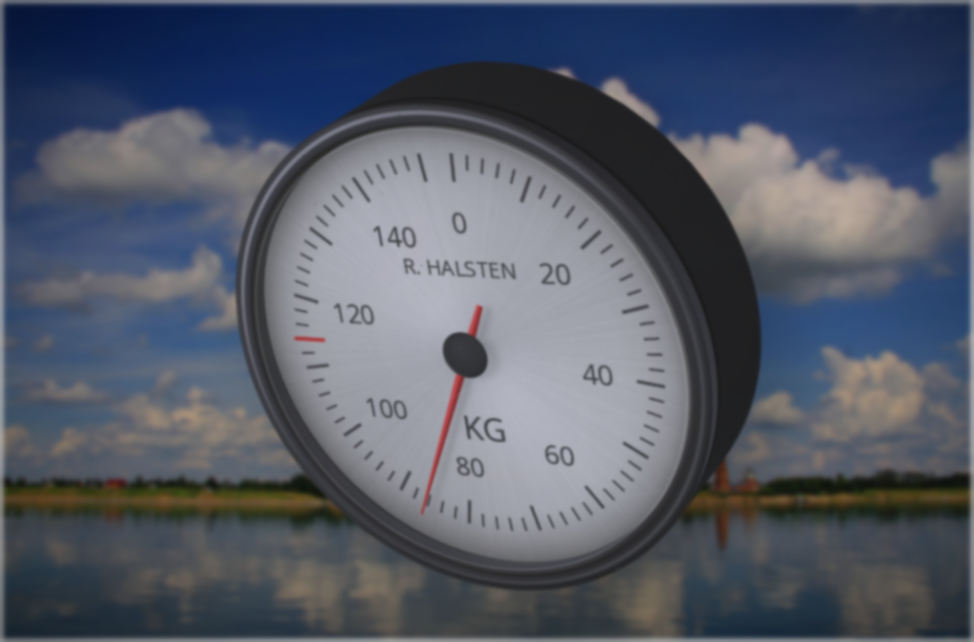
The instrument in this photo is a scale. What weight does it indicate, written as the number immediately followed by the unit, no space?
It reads 86kg
